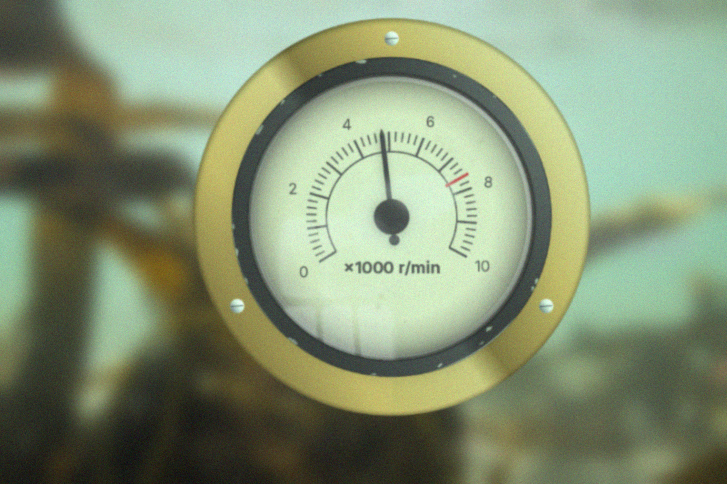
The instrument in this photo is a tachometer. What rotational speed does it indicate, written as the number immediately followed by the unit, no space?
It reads 4800rpm
